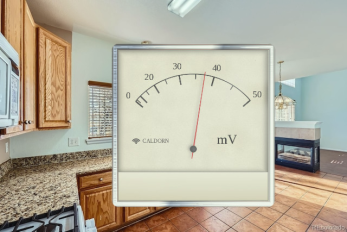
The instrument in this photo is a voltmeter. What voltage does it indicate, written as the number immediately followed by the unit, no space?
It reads 37.5mV
